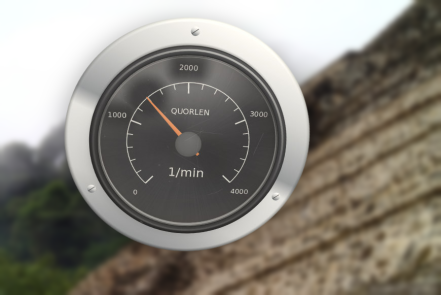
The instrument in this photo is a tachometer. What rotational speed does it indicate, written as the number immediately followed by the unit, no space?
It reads 1400rpm
